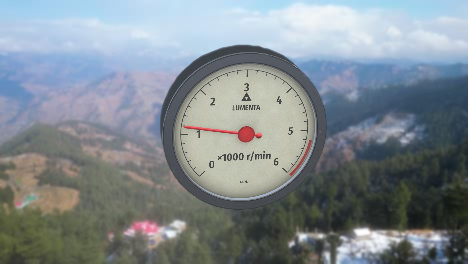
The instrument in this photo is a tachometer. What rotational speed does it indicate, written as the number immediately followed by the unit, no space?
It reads 1200rpm
